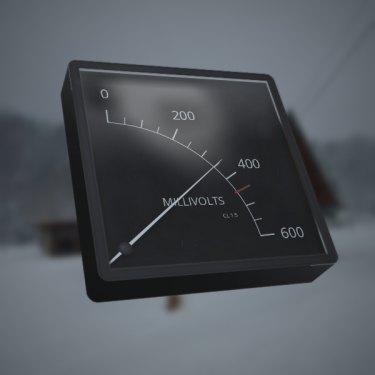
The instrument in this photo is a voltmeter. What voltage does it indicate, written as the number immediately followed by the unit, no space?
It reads 350mV
